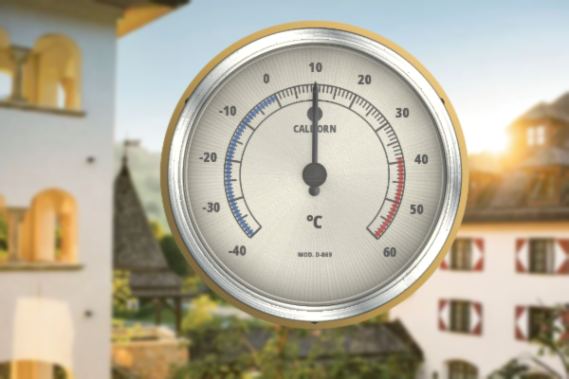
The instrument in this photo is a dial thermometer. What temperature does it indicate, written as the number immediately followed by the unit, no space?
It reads 10°C
